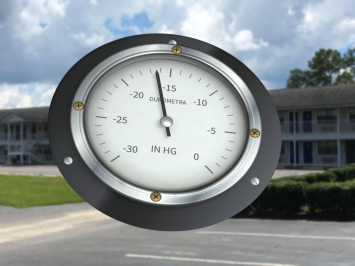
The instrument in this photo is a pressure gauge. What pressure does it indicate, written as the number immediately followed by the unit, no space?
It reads -16.5inHg
